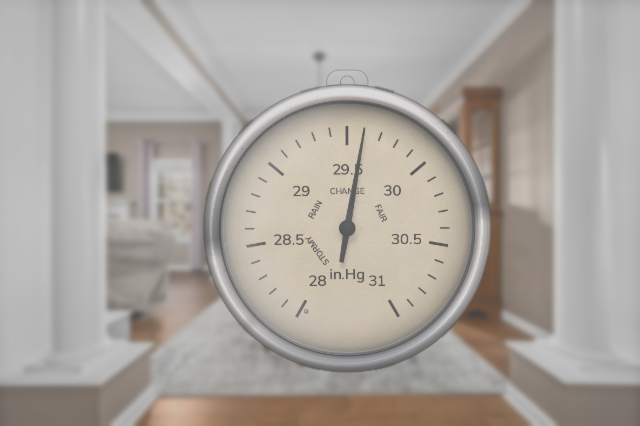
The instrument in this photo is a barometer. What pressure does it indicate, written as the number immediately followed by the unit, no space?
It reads 29.6inHg
